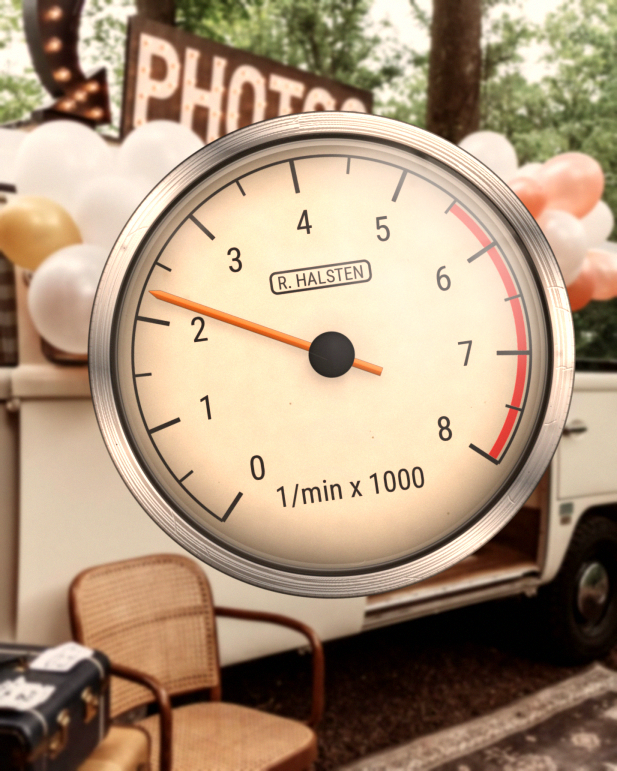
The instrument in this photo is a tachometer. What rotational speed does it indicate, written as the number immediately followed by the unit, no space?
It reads 2250rpm
